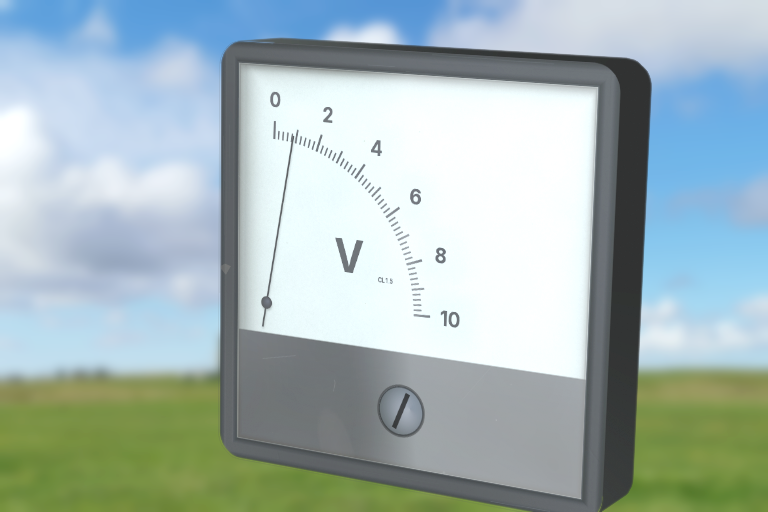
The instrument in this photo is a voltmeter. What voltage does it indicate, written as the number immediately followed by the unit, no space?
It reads 1V
